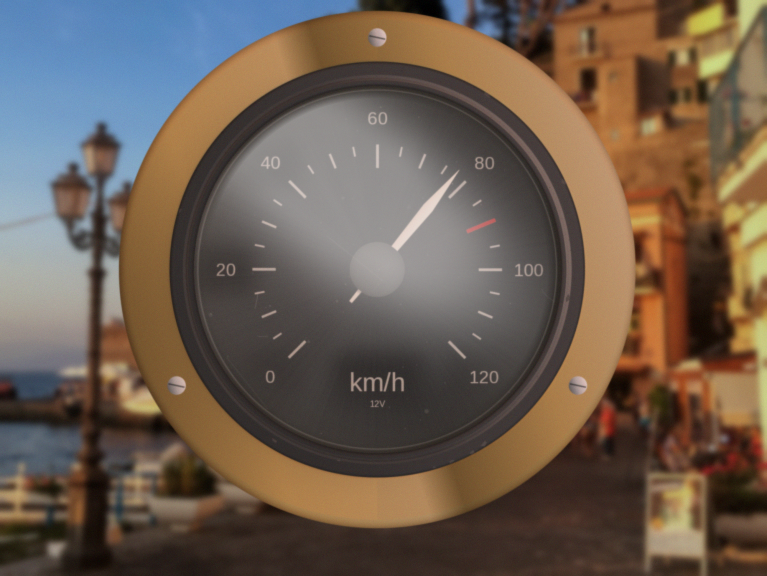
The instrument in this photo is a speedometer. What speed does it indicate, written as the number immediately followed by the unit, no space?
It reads 77.5km/h
